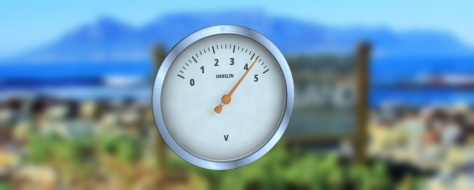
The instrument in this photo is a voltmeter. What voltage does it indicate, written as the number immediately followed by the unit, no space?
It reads 4.2V
